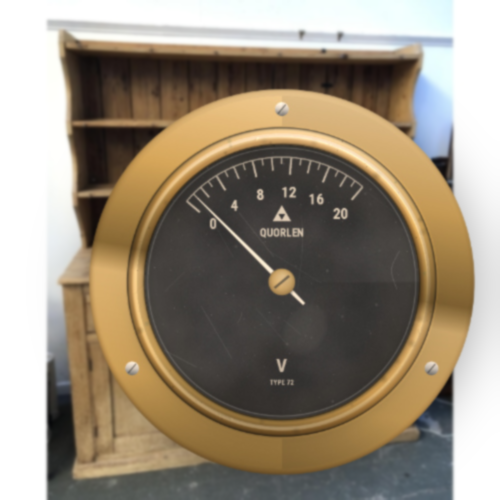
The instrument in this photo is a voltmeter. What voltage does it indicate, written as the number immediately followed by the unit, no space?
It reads 1V
